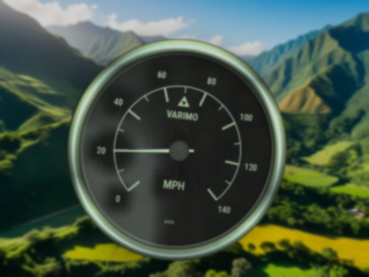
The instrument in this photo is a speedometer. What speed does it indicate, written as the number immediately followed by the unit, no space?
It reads 20mph
